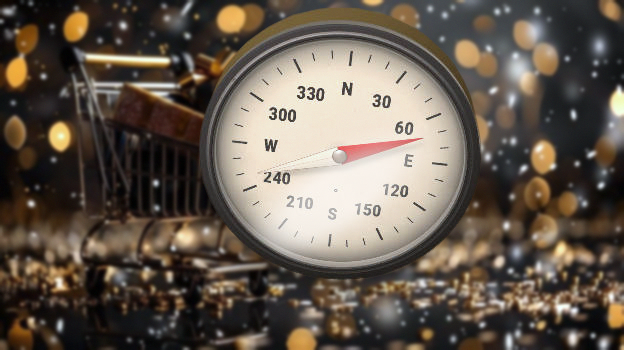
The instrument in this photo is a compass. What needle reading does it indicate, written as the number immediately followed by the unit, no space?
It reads 70°
